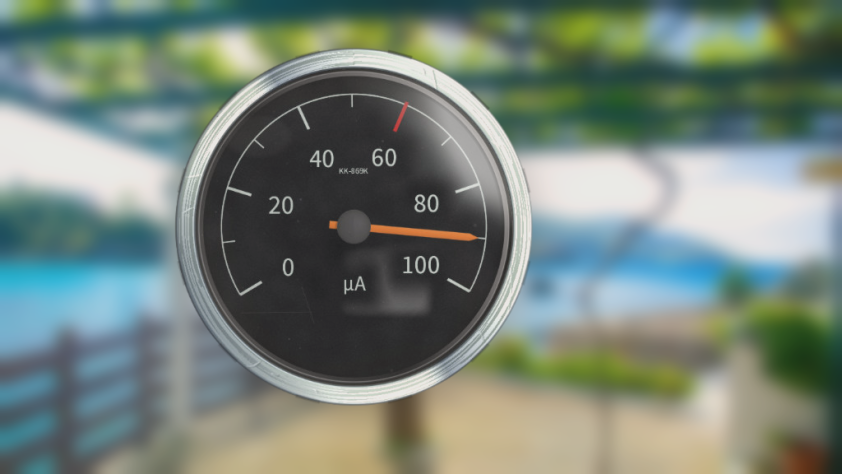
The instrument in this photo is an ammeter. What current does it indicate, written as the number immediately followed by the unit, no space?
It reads 90µA
